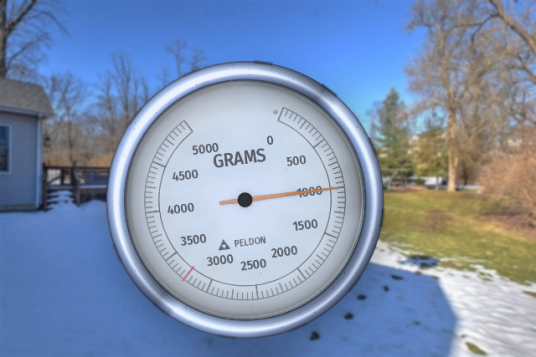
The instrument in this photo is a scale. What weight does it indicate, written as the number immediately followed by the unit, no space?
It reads 1000g
